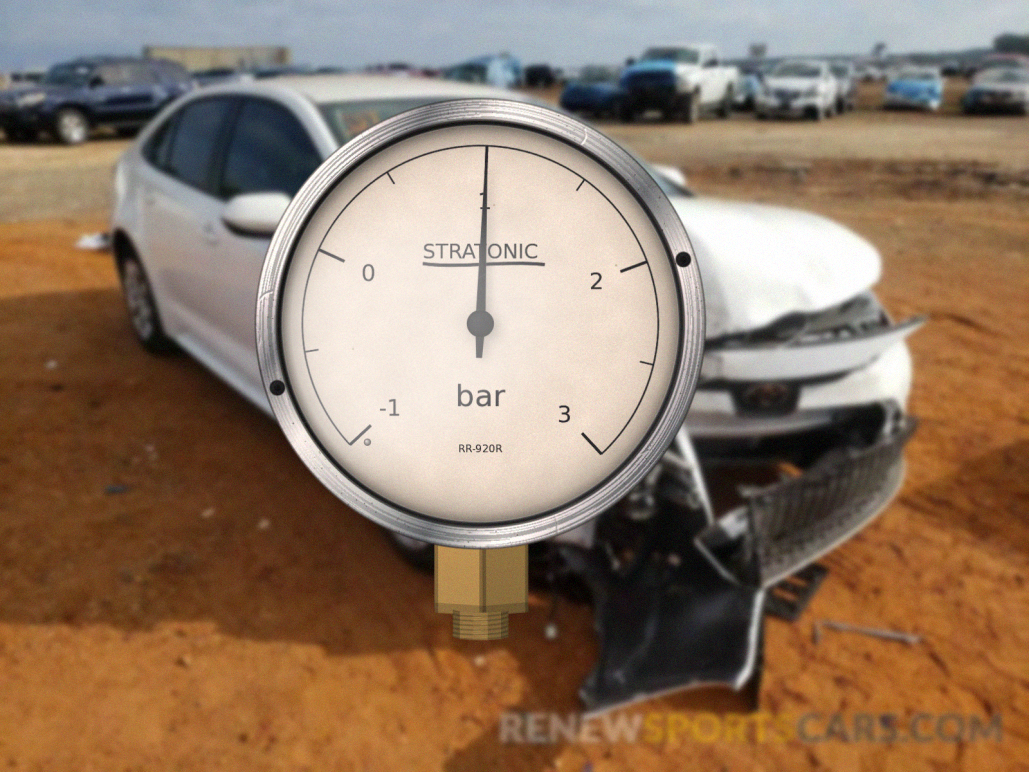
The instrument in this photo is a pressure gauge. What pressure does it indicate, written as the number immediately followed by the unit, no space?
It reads 1bar
